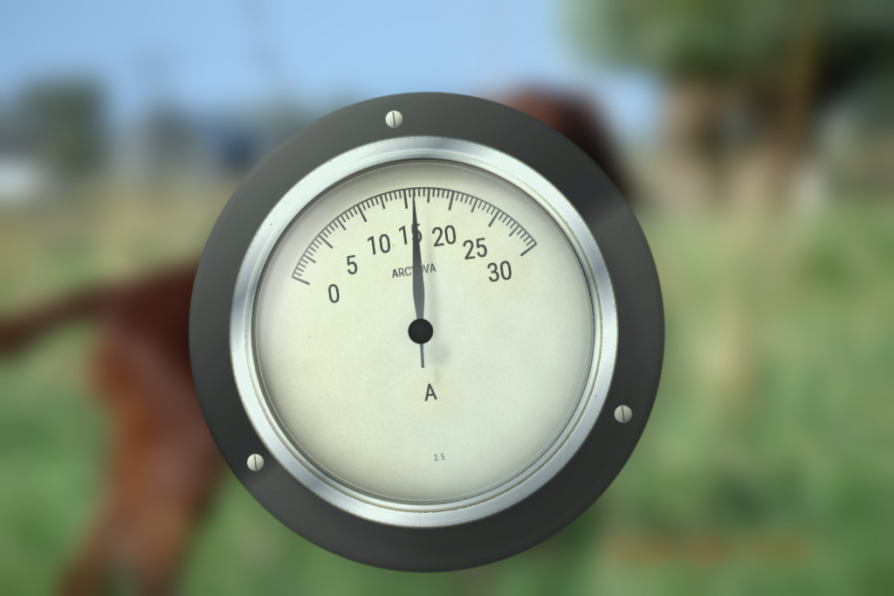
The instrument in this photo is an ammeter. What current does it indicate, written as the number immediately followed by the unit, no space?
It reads 16A
